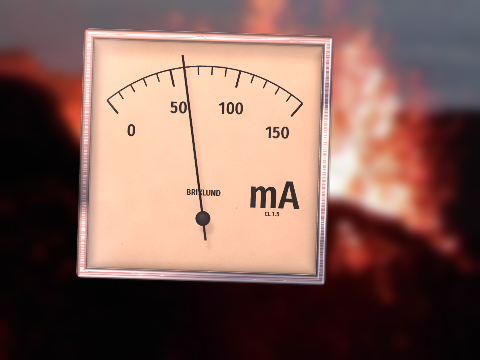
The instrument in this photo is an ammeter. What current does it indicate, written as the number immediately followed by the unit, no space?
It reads 60mA
